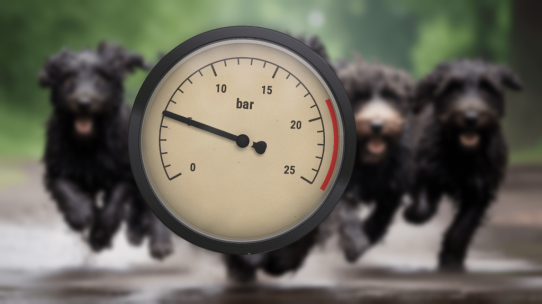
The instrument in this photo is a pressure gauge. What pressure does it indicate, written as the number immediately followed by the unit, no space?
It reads 5bar
